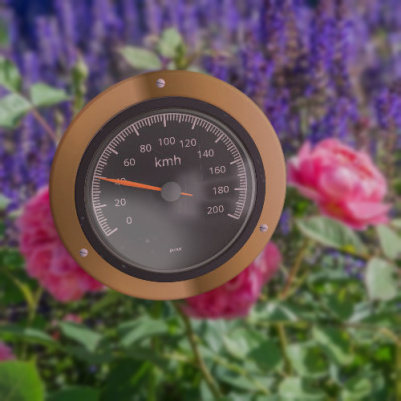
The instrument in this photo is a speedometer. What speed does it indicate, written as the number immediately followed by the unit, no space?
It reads 40km/h
